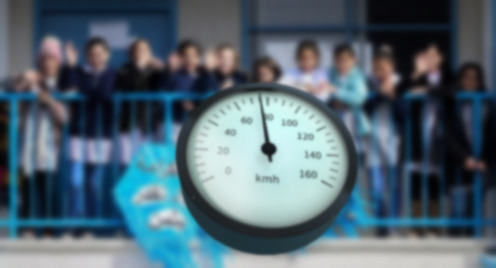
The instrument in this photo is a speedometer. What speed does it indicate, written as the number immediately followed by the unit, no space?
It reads 75km/h
